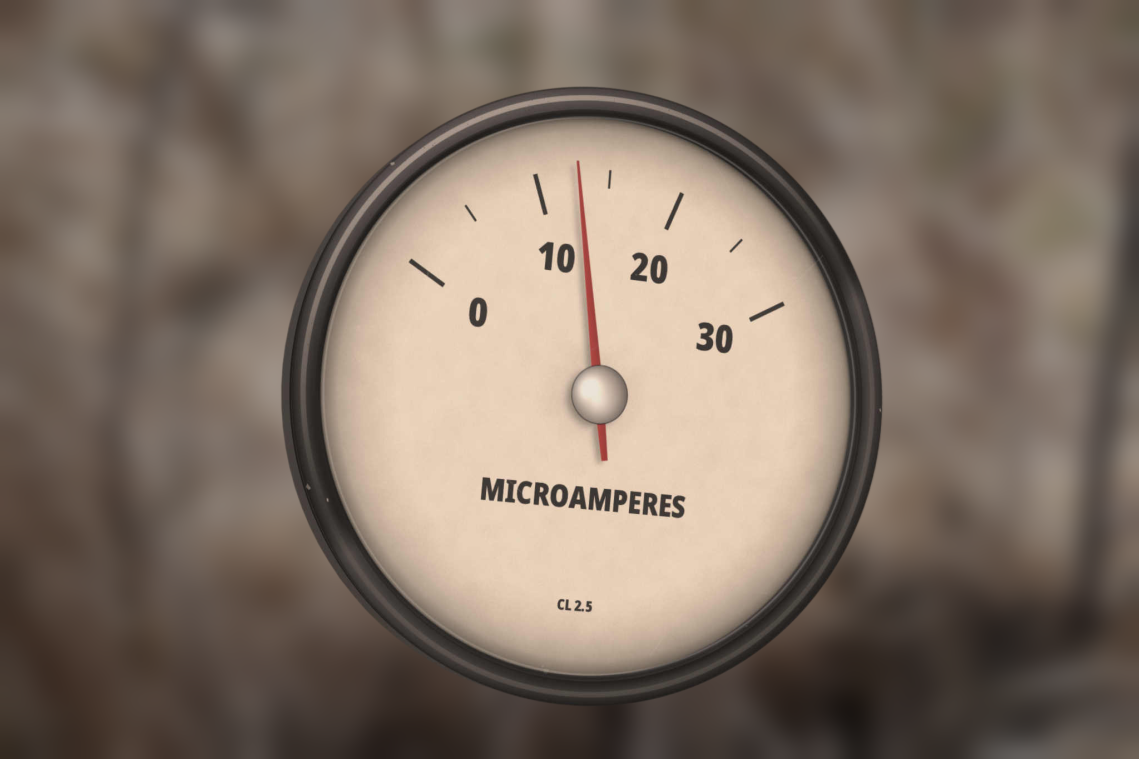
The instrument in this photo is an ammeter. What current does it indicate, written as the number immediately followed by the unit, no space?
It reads 12.5µA
